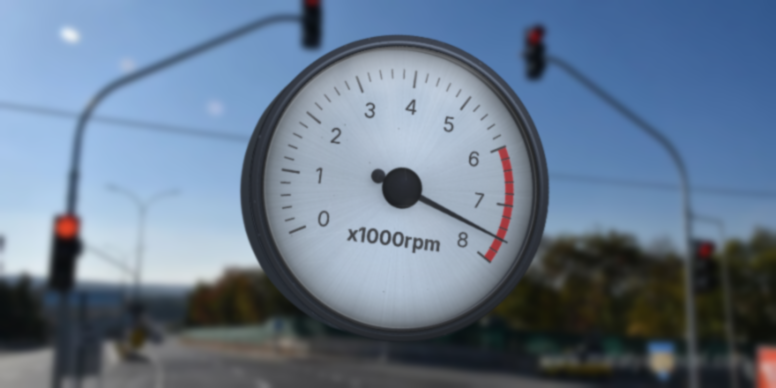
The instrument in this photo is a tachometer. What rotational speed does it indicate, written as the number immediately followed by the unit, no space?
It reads 7600rpm
